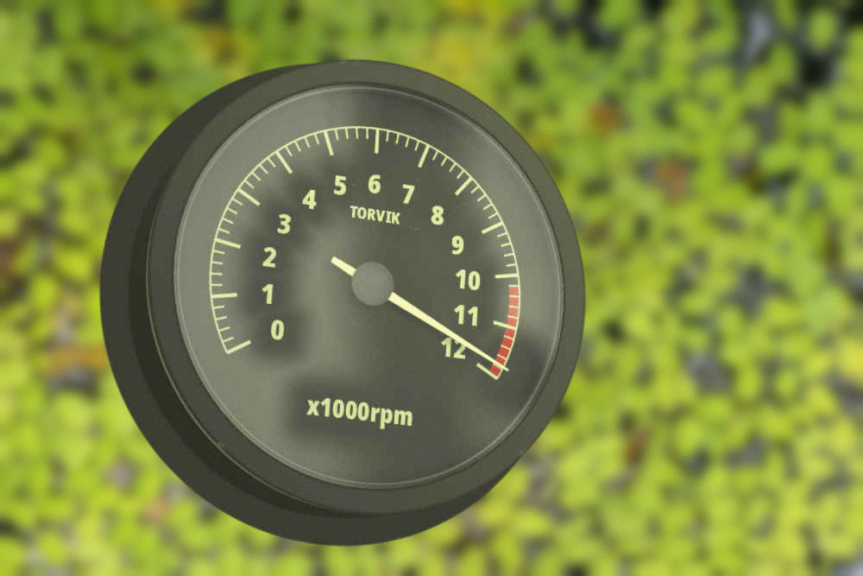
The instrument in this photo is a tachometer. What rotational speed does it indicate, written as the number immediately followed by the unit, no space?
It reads 11800rpm
